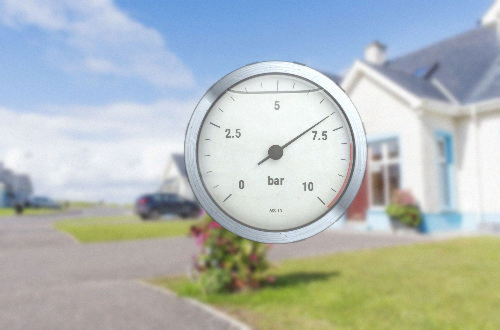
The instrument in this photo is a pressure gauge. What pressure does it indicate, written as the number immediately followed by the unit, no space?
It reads 7bar
